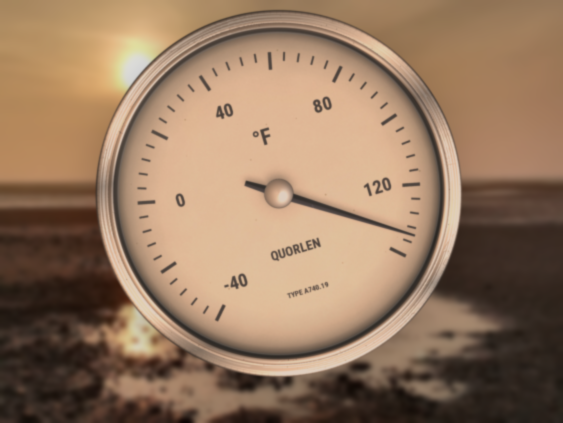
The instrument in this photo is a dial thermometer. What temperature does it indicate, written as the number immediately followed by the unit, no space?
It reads 134°F
